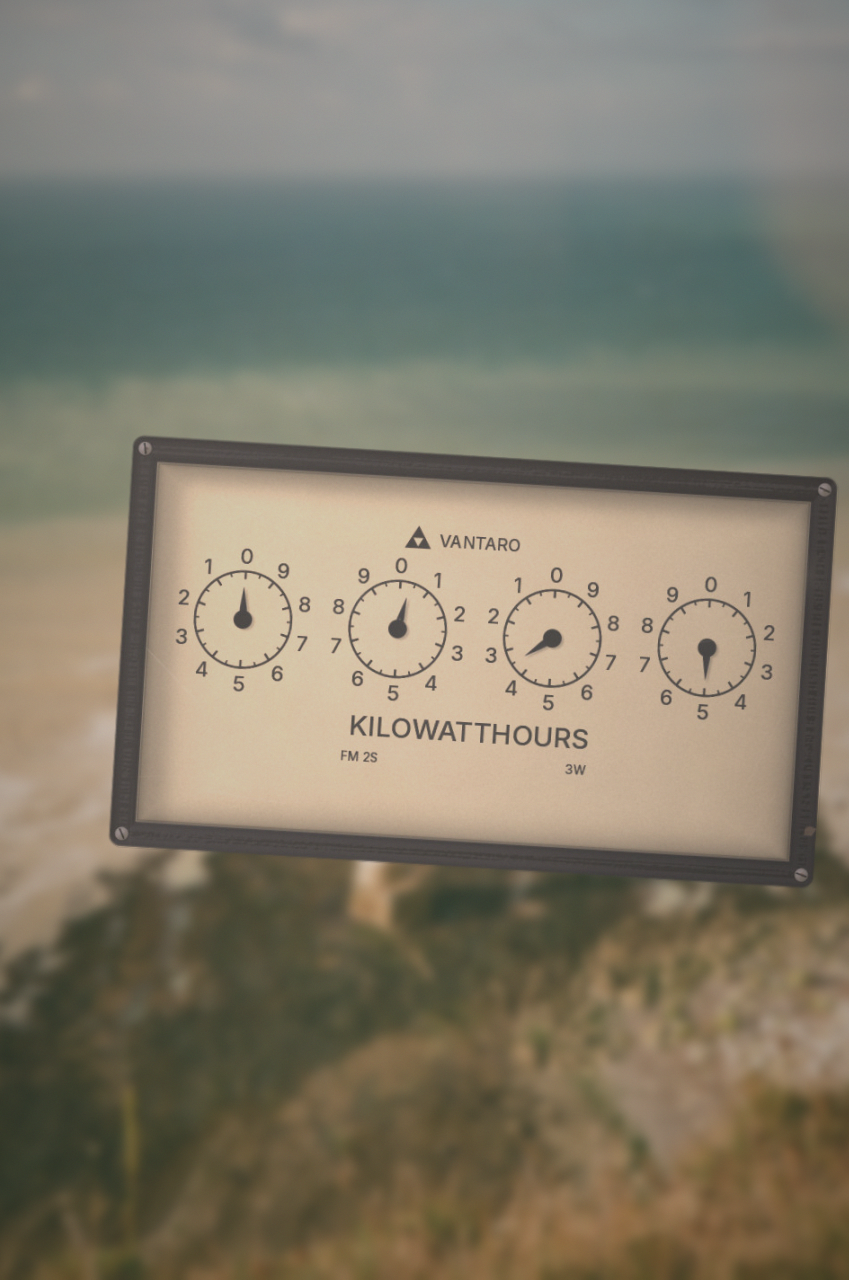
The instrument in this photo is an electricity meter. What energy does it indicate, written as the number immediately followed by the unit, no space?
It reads 35kWh
